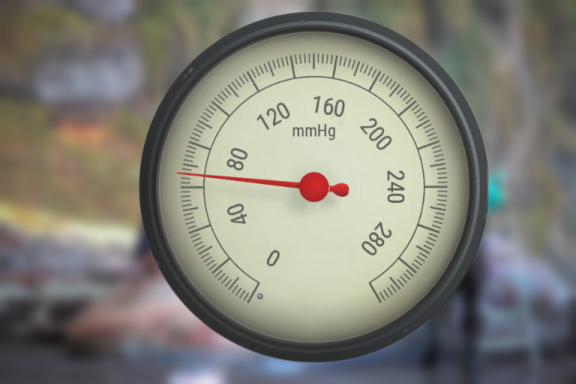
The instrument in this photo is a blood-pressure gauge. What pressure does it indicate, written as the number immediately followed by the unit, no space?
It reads 66mmHg
